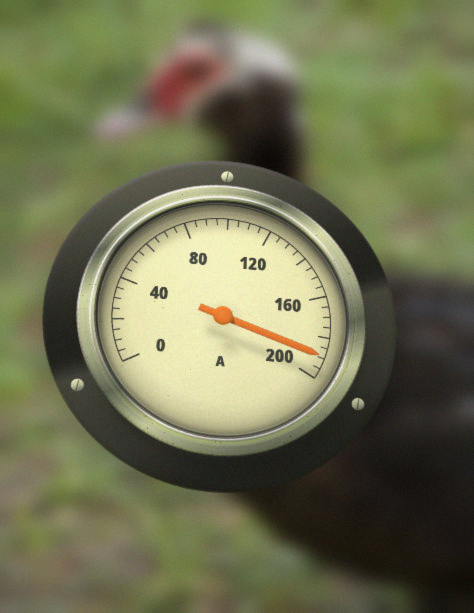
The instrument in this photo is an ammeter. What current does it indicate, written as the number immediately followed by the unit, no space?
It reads 190A
